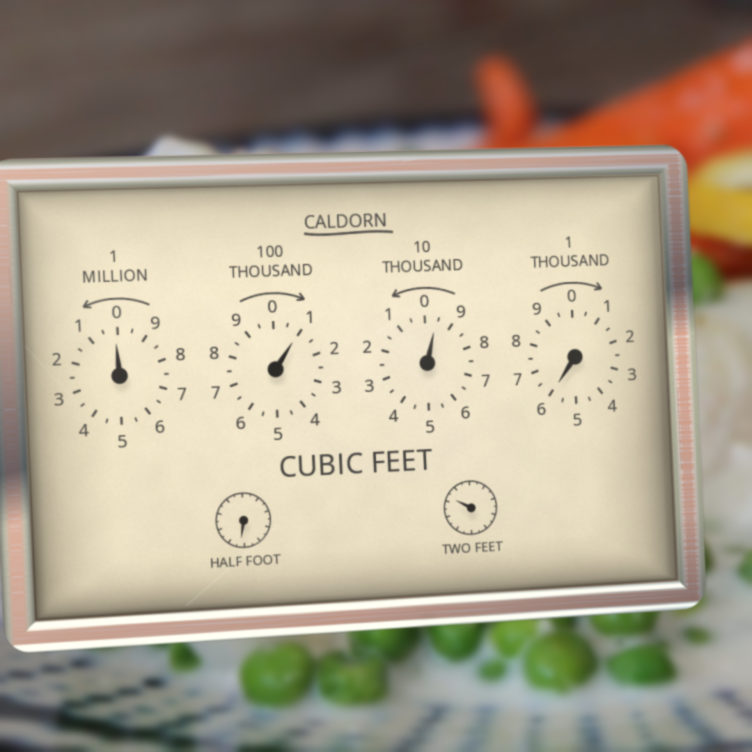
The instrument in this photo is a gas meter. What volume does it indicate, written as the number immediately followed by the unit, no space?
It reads 9600ft³
